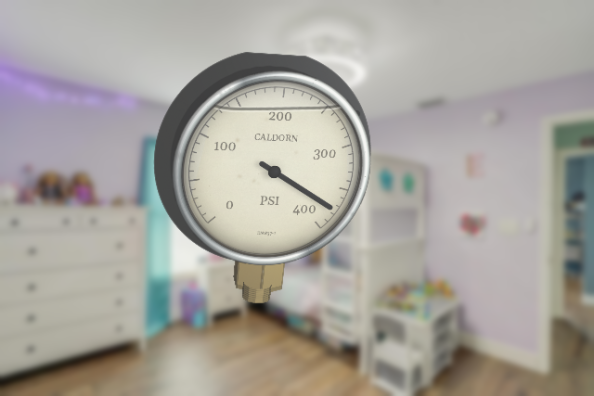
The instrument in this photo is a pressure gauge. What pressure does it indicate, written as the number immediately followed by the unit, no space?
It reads 375psi
